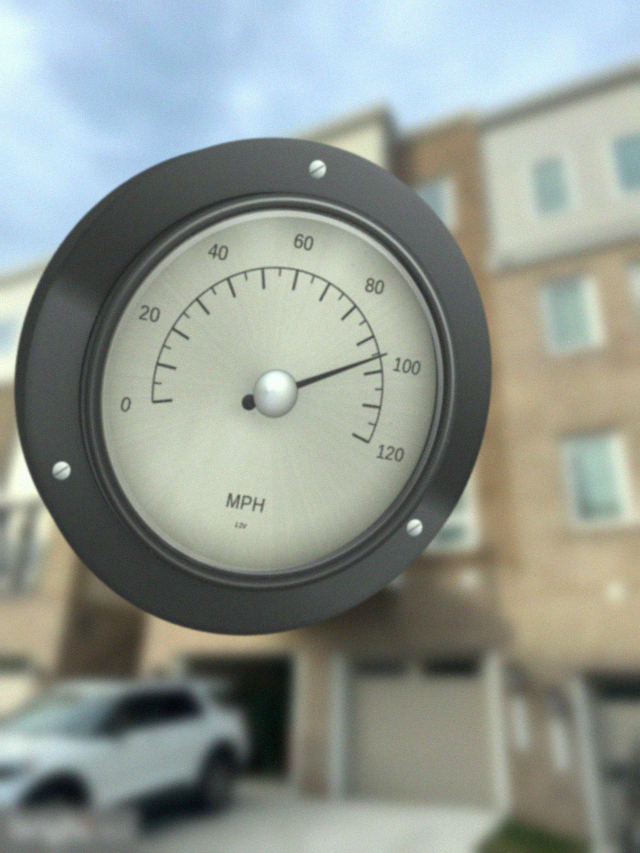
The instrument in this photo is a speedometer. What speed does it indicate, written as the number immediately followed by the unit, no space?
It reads 95mph
